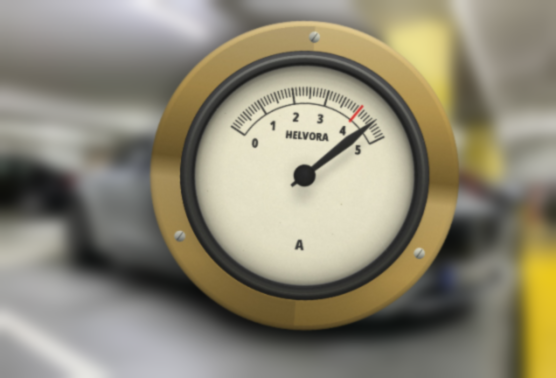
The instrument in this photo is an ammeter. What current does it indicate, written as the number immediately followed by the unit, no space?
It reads 4.5A
